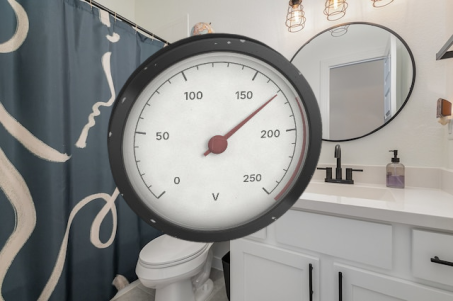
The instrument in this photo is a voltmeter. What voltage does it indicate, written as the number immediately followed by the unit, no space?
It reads 170V
